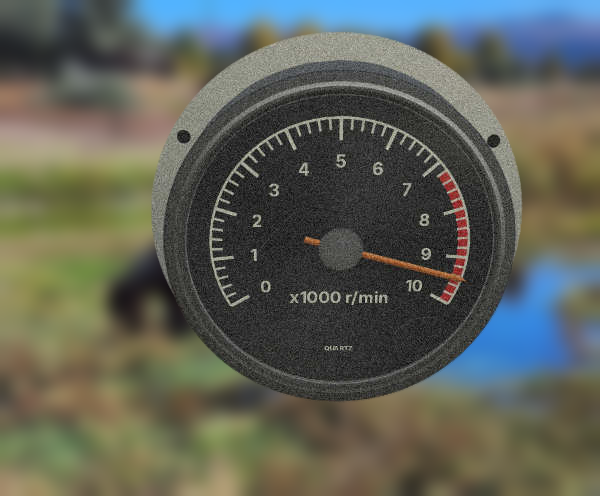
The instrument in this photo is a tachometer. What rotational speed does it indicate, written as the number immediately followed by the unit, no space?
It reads 9400rpm
